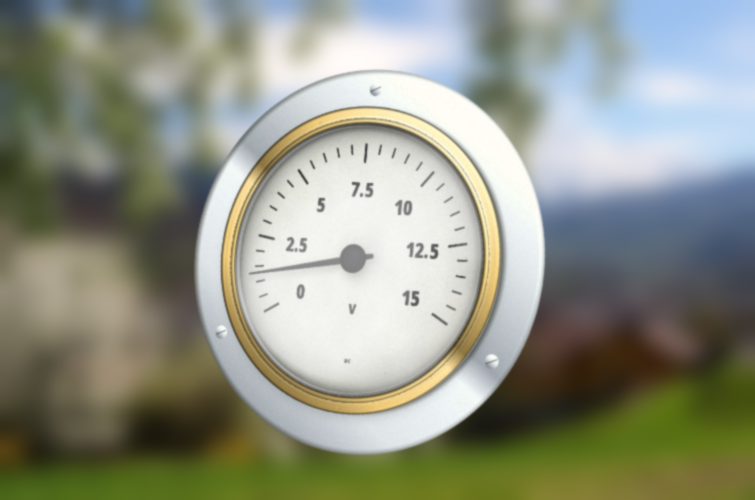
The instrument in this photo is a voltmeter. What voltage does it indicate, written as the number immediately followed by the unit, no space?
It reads 1.25V
